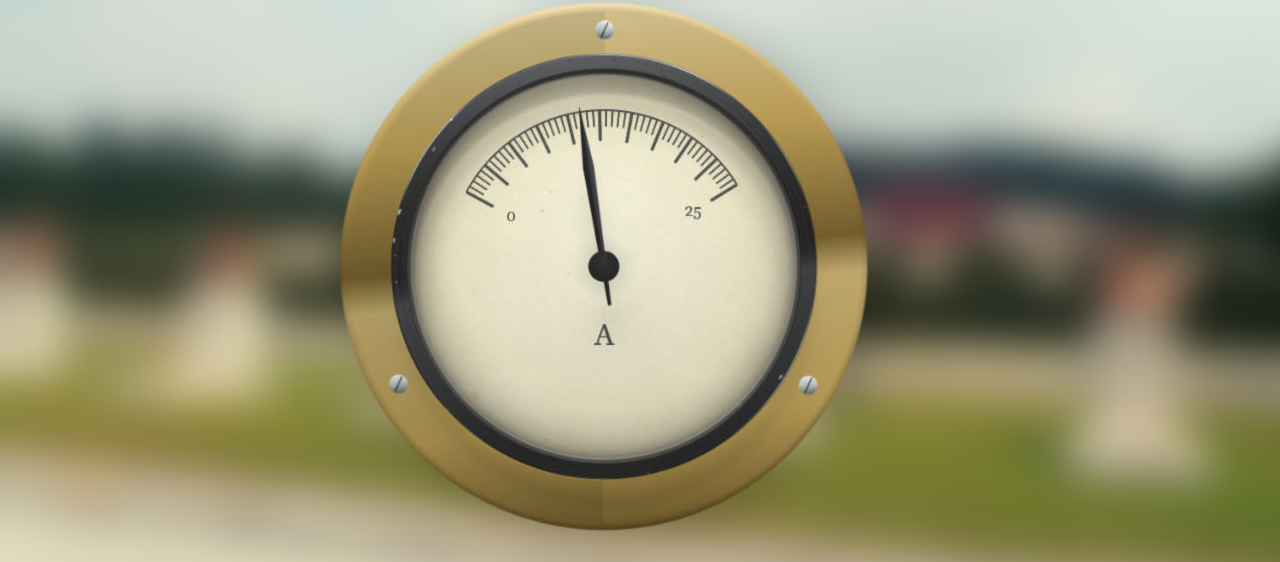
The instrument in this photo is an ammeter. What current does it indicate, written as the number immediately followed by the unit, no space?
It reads 11A
